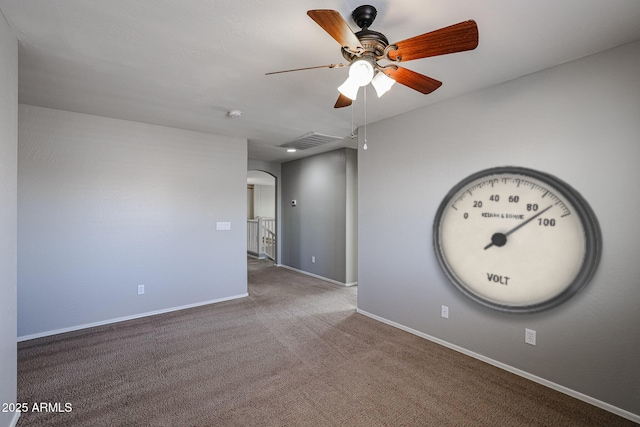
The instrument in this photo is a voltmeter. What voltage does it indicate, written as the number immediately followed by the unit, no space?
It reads 90V
